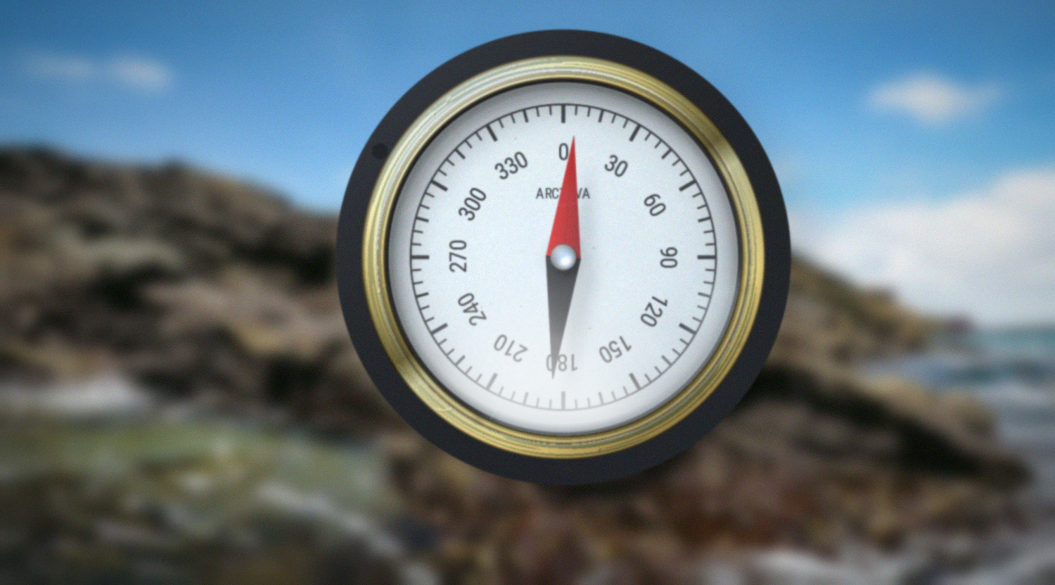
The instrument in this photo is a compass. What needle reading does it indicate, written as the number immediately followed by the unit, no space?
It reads 5°
